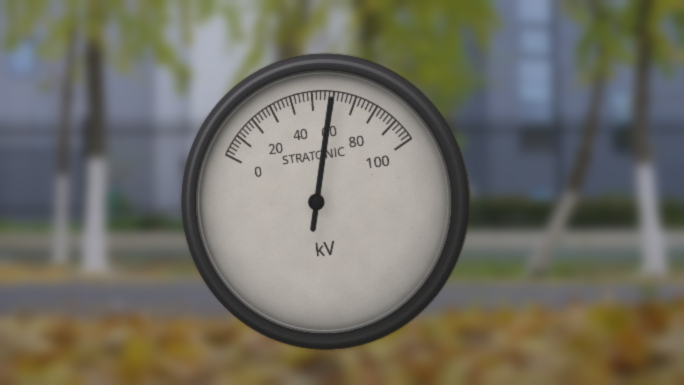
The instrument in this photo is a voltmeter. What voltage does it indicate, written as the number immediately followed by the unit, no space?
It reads 60kV
